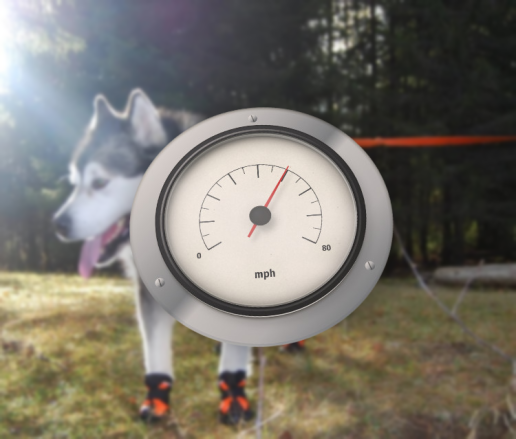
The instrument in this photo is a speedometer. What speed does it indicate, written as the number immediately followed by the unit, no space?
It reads 50mph
